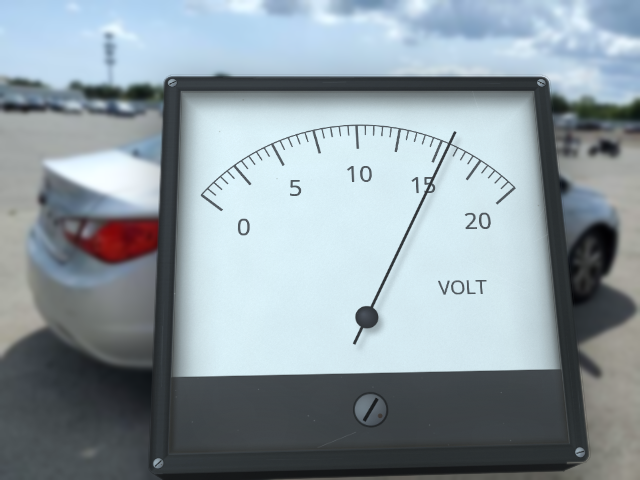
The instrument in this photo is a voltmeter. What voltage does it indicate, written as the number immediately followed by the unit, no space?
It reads 15.5V
